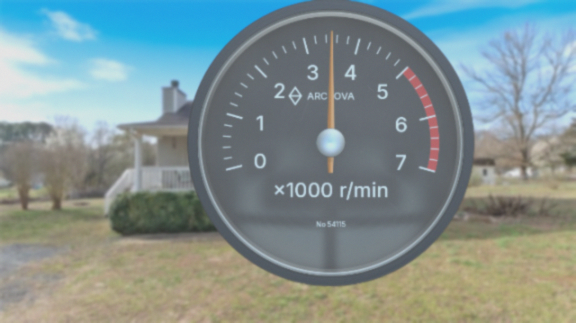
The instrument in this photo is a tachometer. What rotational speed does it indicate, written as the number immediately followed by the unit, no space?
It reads 3500rpm
